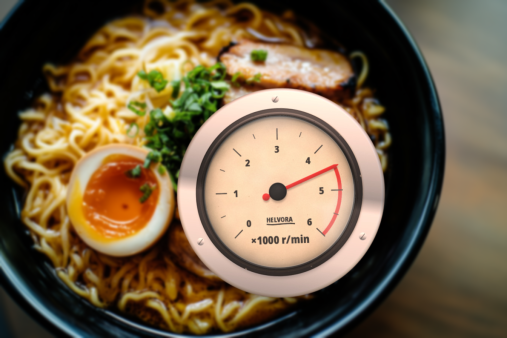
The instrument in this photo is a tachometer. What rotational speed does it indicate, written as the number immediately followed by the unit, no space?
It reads 4500rpm
